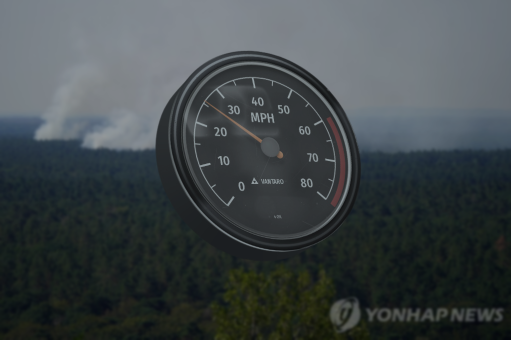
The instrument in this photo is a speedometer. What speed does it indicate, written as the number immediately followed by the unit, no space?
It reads 25mph
